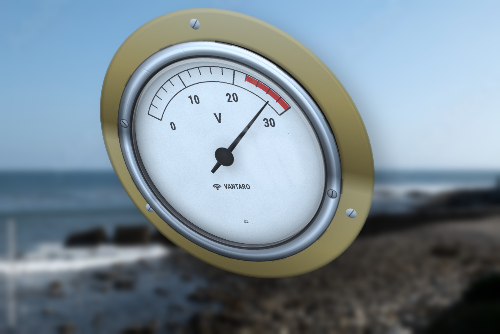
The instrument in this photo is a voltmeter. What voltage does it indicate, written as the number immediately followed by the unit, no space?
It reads 27V
